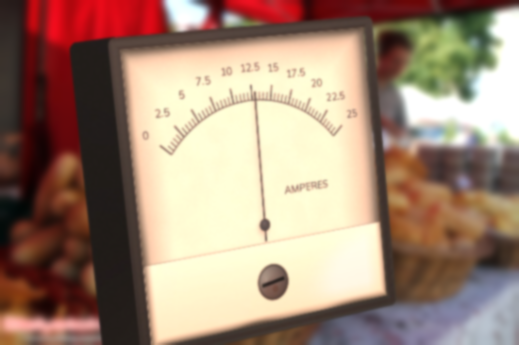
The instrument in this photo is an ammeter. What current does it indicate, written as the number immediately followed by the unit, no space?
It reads 12.5A
